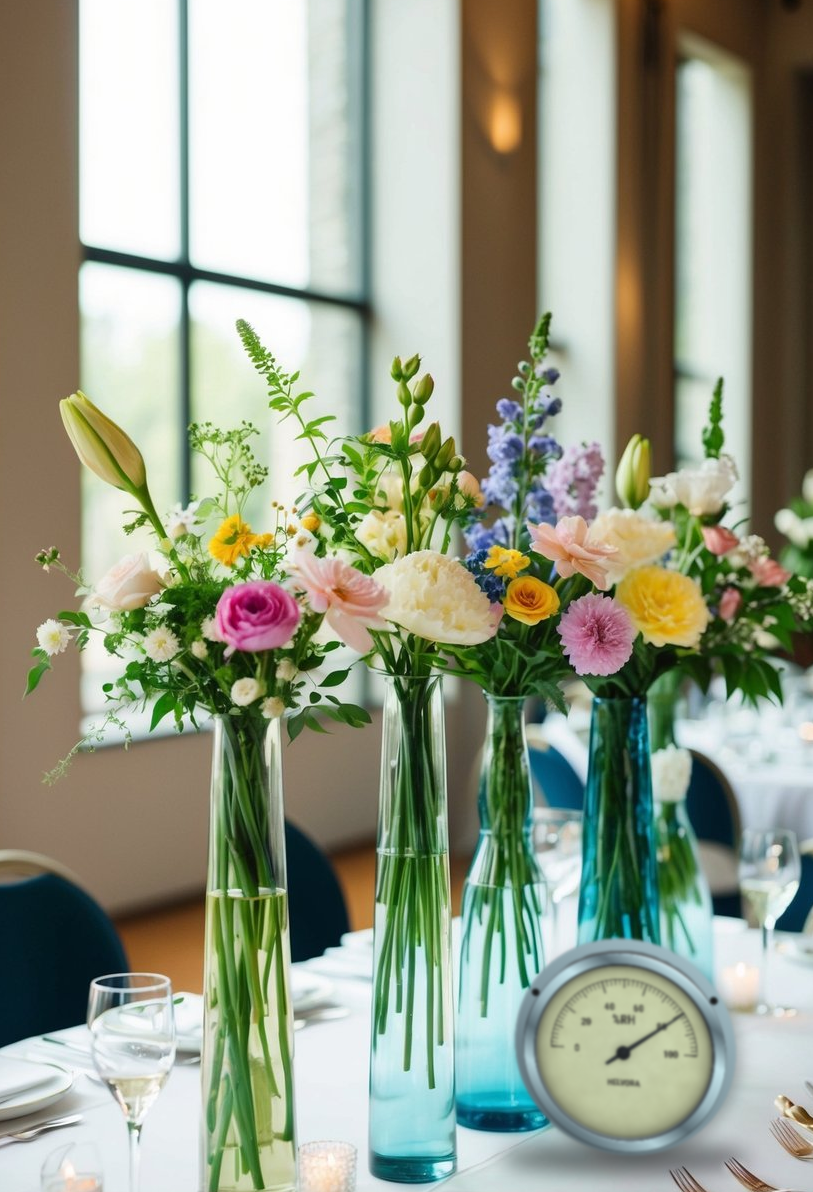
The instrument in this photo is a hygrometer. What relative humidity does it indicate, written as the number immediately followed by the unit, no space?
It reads 80%
